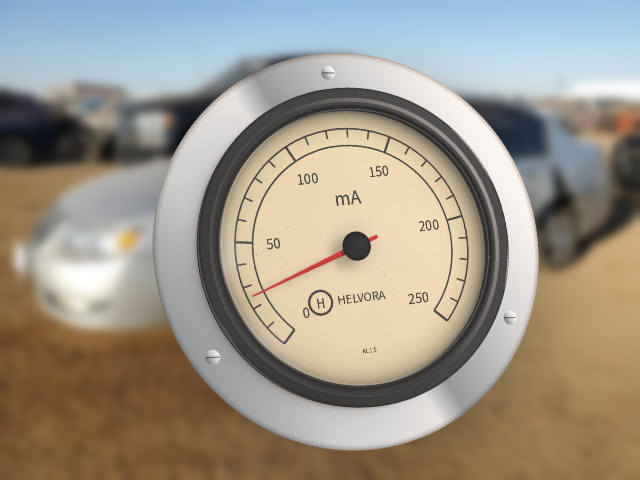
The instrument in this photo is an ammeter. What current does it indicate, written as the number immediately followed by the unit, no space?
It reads 25mA
